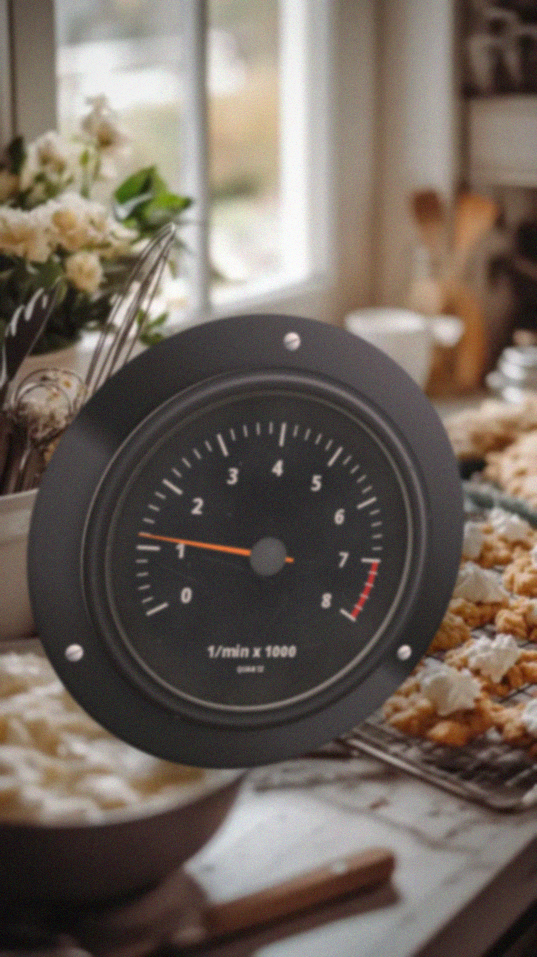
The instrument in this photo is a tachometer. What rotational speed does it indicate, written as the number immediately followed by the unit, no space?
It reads 1200rpm
